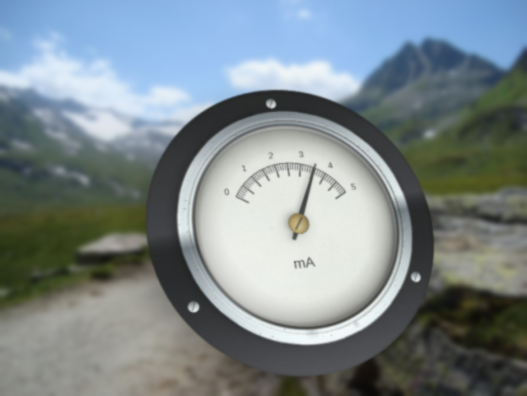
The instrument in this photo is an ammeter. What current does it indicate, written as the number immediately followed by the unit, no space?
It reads 3.5mA
